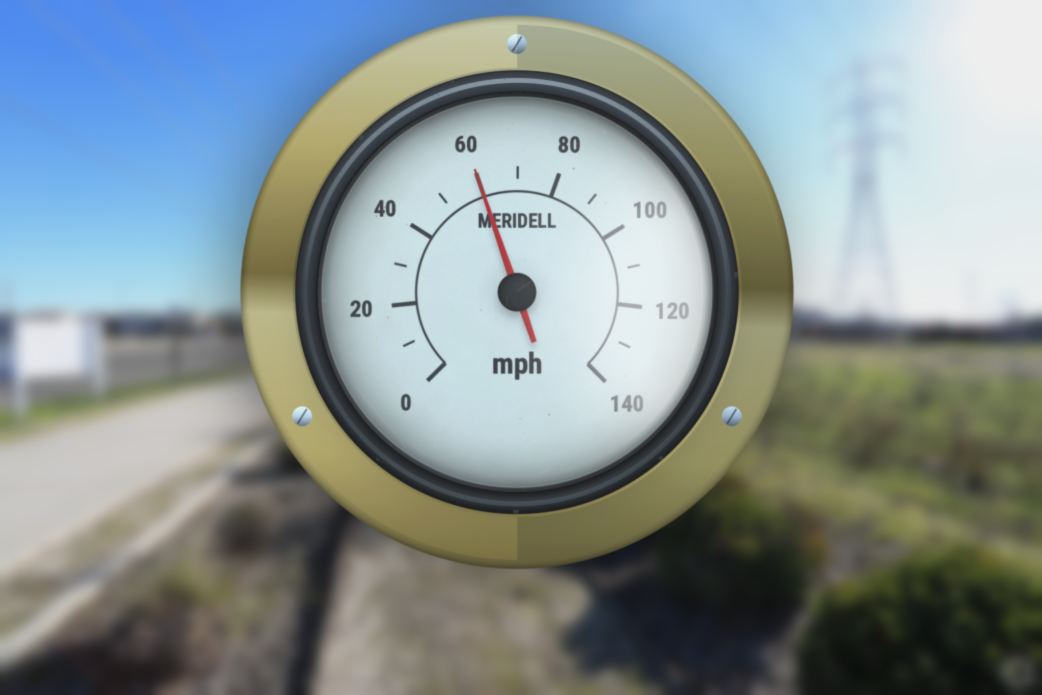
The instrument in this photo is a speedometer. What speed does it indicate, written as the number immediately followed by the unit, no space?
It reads 60mph
